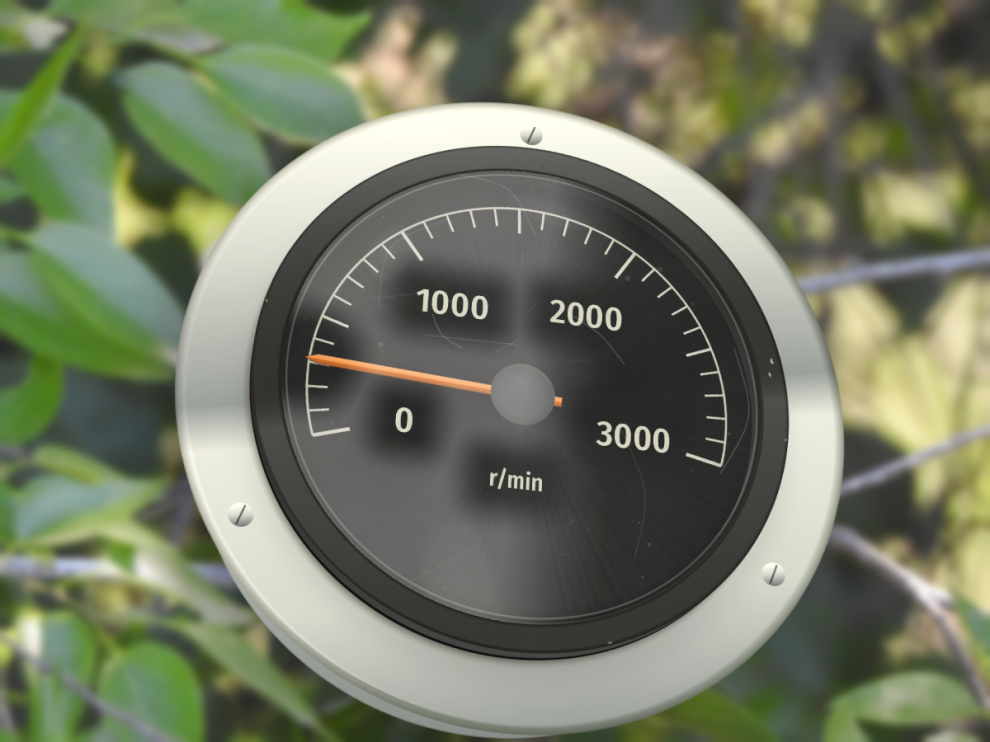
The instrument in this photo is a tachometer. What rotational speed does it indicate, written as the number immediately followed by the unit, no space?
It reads 300rpm
